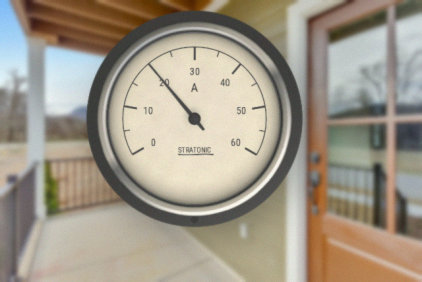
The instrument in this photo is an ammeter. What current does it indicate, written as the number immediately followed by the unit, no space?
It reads 20A
